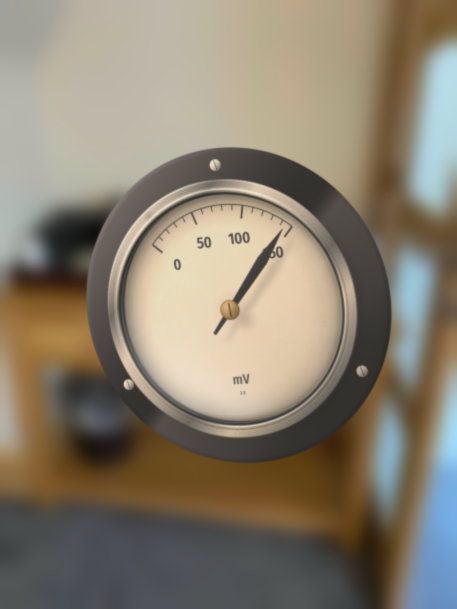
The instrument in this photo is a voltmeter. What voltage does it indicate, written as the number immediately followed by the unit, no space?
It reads 145mV
